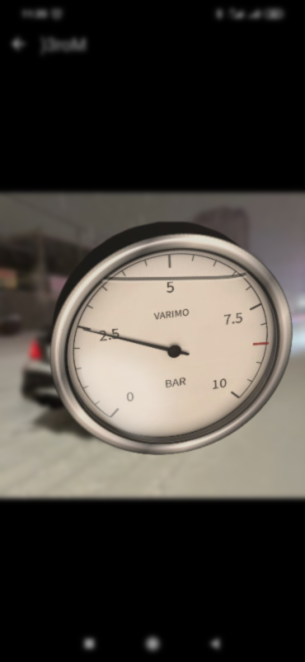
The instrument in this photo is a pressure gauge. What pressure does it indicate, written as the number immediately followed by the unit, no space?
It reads 2.5bar
